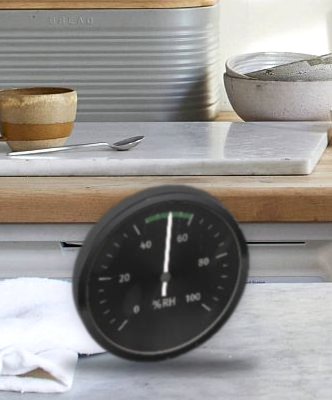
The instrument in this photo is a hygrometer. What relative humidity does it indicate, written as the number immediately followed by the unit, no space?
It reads 52%
